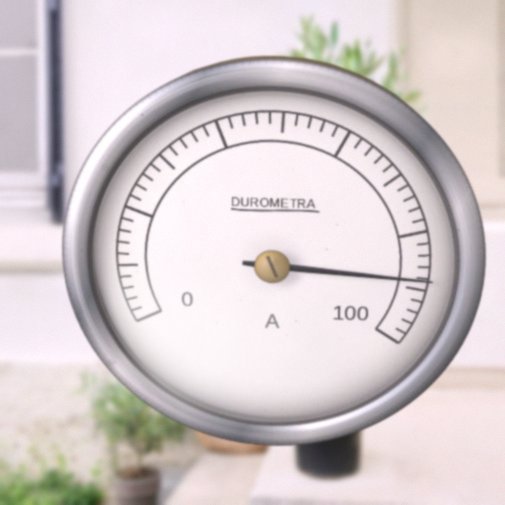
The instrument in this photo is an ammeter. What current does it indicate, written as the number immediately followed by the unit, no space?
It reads 88A
